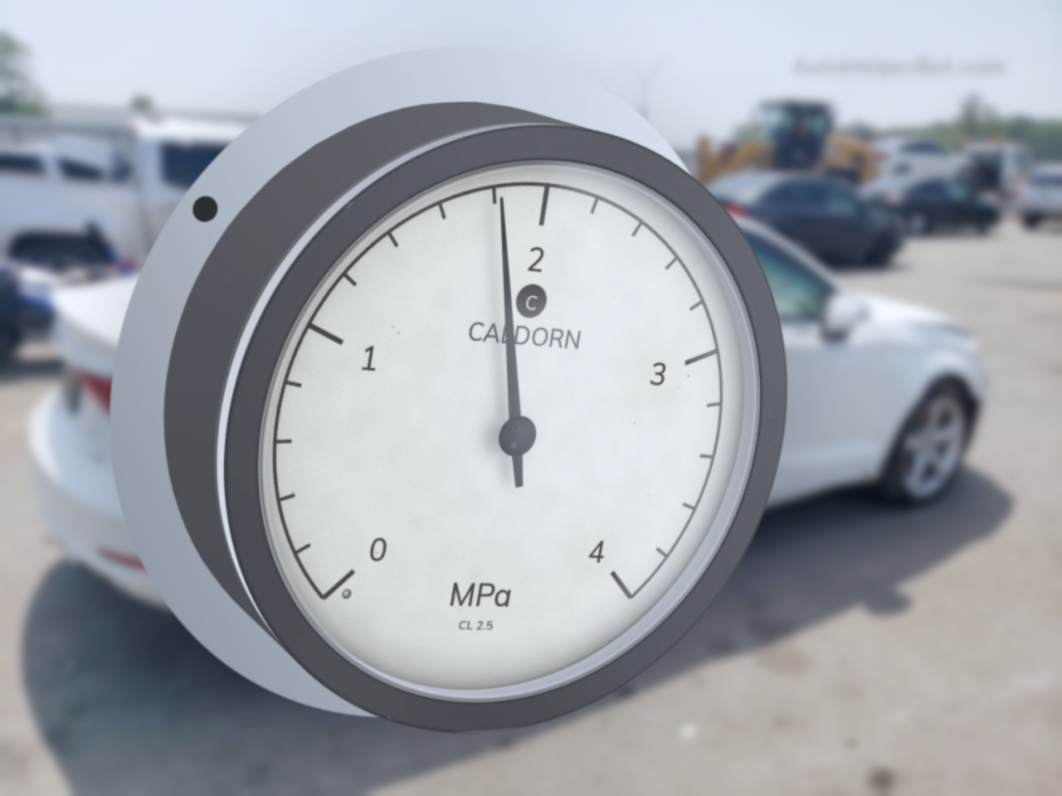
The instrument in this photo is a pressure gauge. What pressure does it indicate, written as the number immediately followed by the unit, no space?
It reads 1.8MPa
